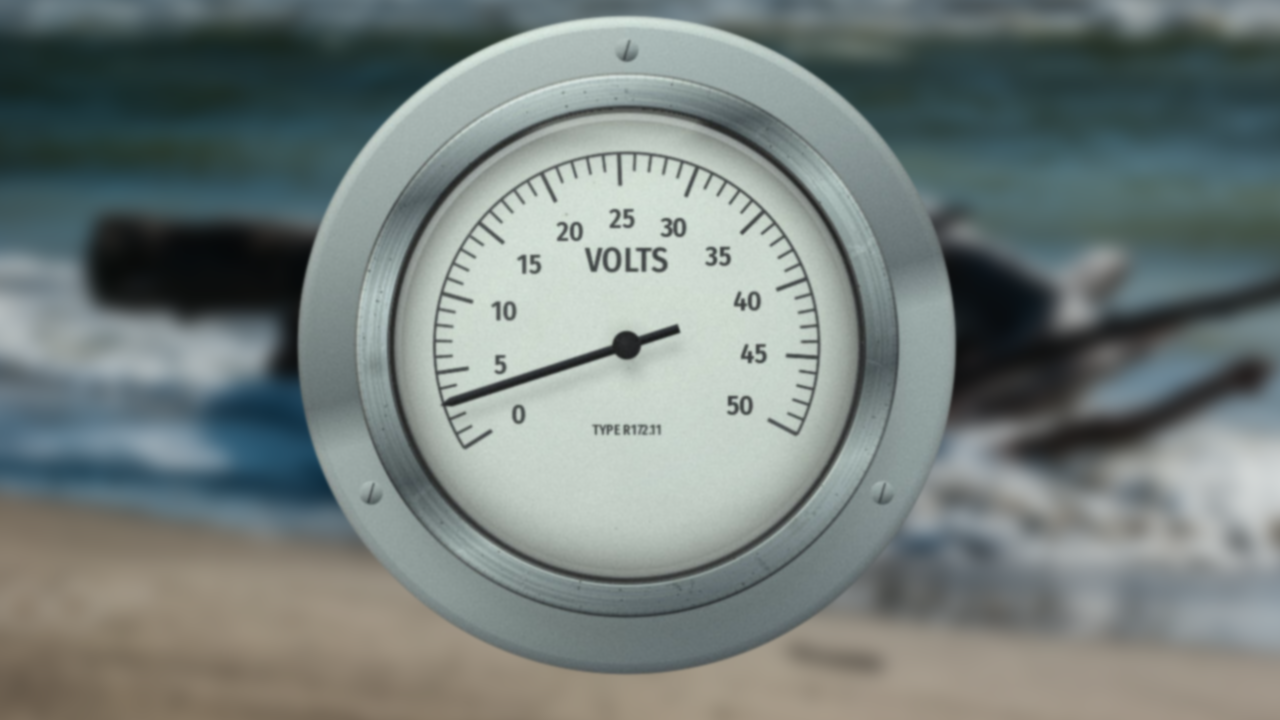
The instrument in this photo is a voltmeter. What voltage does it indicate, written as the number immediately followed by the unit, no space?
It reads 3V
